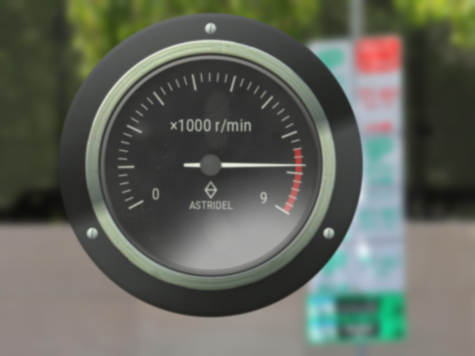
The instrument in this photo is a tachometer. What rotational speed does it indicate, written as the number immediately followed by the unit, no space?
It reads 7800rpm
